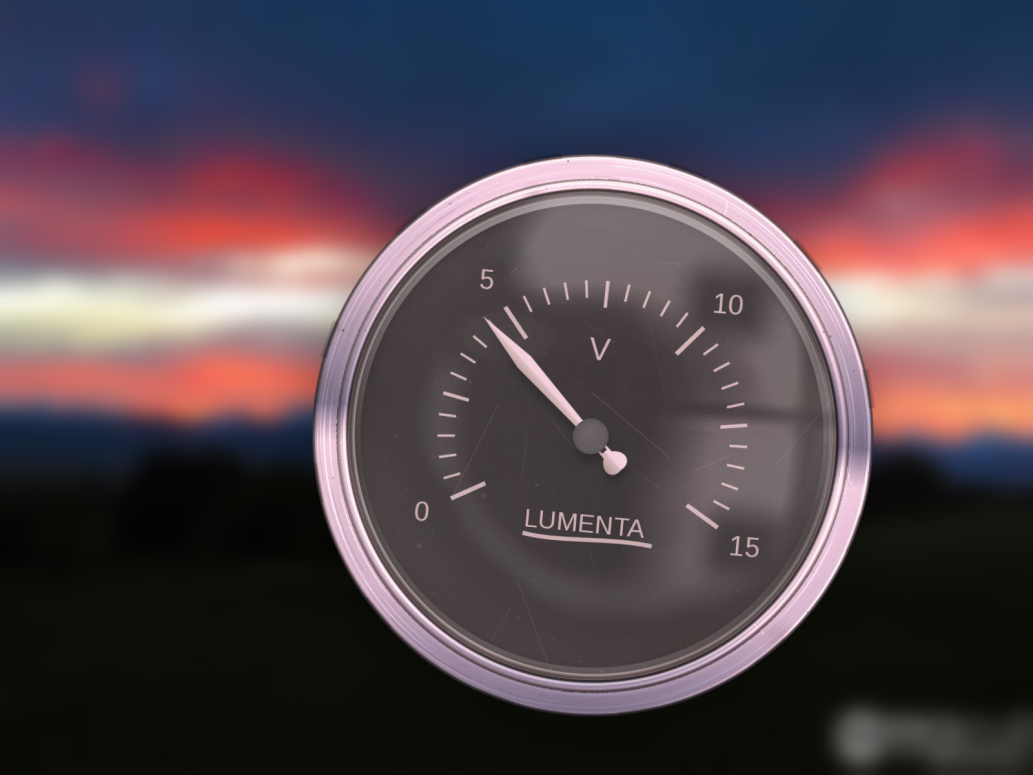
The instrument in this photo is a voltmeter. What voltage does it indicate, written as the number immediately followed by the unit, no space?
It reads 4.5V
